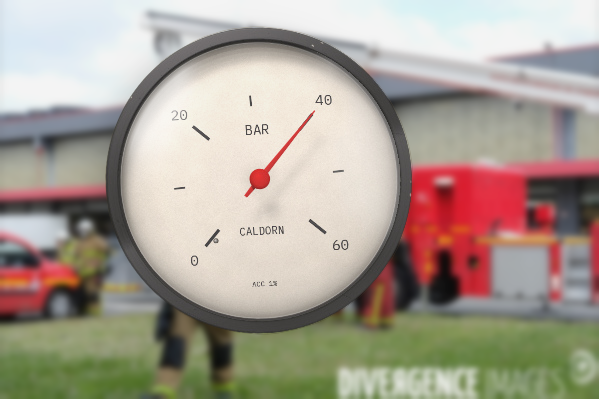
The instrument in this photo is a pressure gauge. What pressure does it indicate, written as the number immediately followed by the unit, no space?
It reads 40bar
